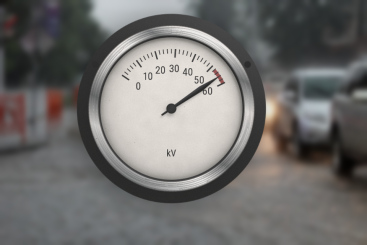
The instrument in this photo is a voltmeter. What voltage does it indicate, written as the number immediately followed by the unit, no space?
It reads 56kV
